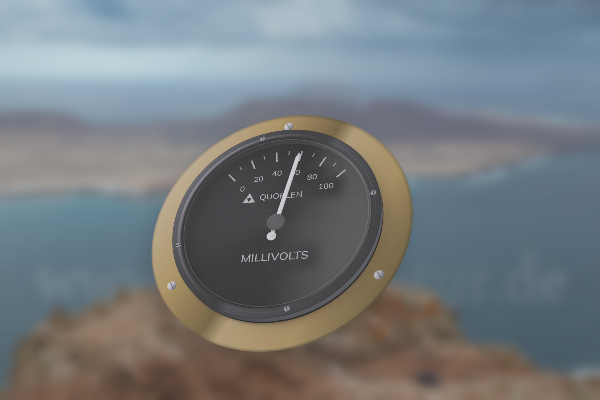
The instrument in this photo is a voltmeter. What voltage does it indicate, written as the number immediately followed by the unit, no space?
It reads 60mV
